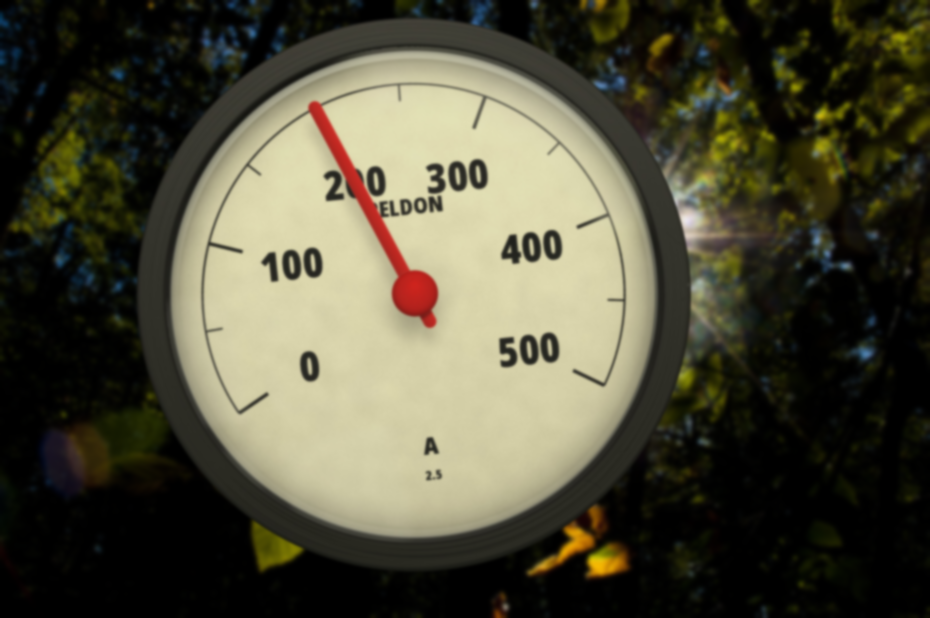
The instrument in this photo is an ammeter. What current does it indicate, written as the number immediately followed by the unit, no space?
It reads 200A
